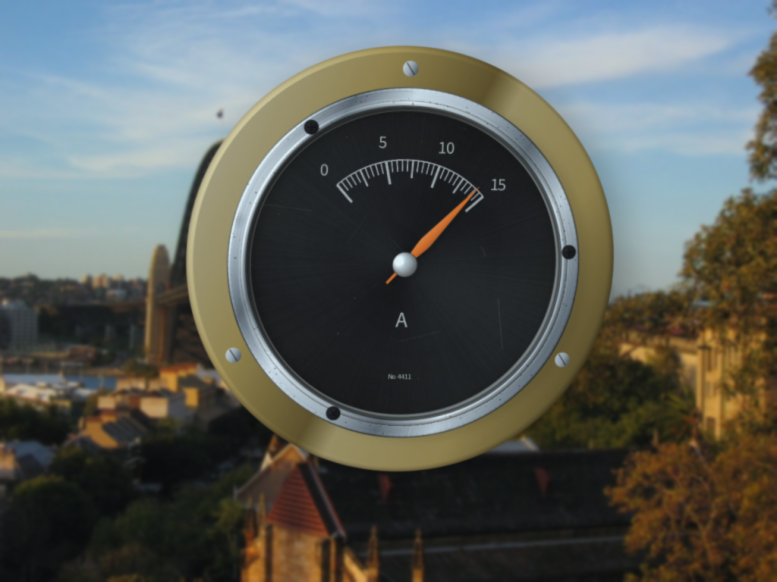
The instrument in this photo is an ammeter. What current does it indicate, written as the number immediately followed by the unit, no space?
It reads 14A
